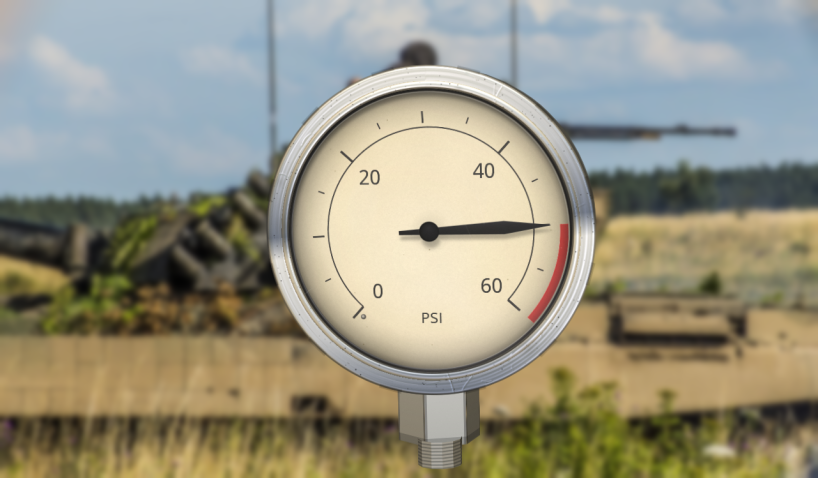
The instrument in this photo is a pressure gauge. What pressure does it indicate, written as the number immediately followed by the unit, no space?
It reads 50psi
